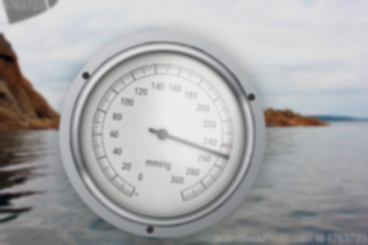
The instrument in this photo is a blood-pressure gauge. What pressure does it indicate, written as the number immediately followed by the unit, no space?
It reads 250mmHg
